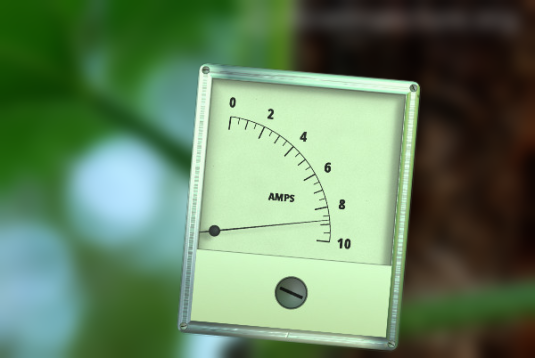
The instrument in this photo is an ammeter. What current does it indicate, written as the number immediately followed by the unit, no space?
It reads 8.75A
